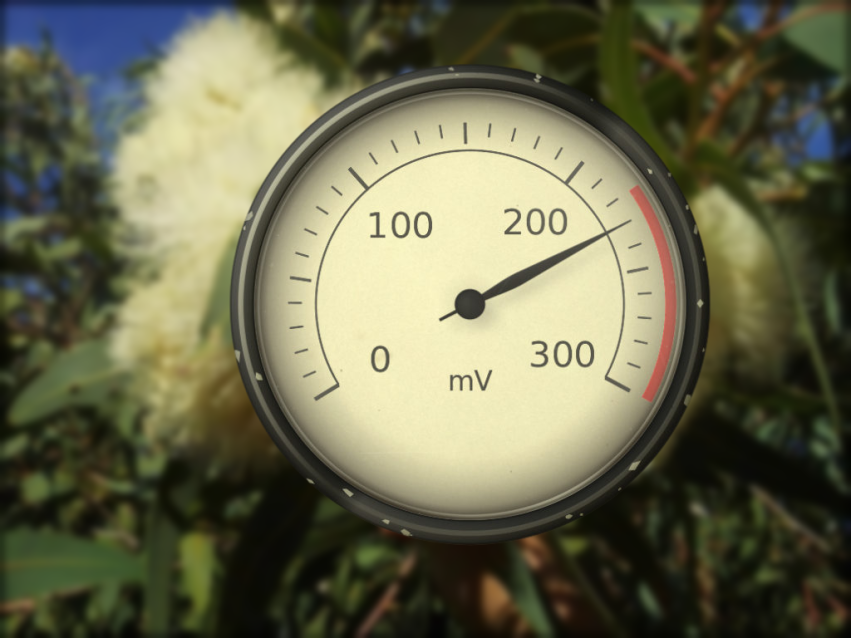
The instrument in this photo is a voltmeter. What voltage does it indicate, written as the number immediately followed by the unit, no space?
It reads 230mV
